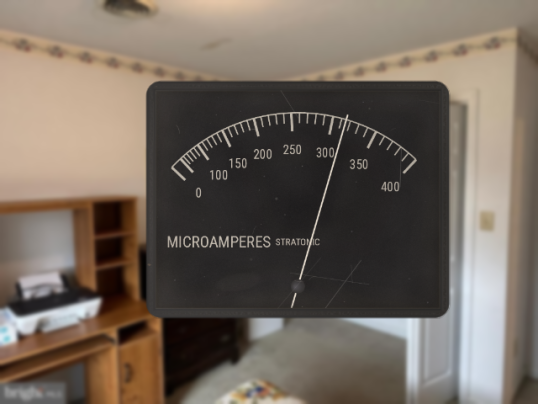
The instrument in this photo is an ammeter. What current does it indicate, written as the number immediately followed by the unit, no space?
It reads 315µA
